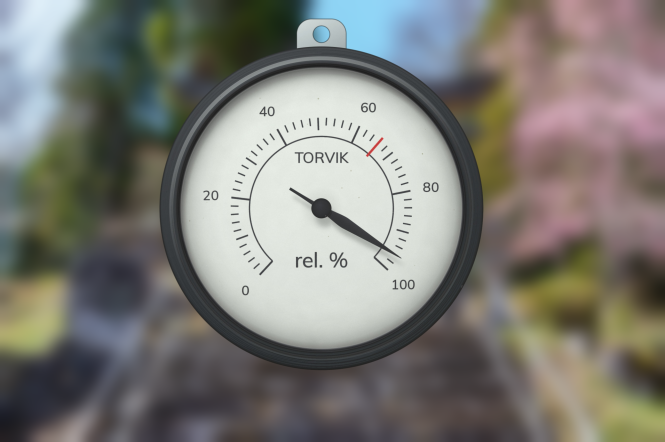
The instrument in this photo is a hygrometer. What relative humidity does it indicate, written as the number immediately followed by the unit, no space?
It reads 96%
